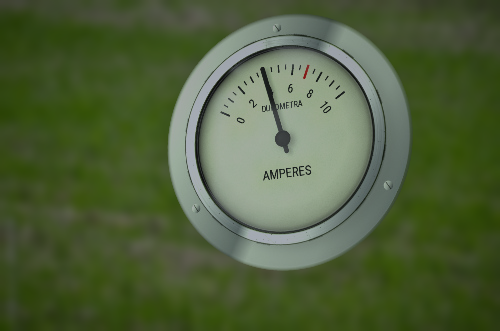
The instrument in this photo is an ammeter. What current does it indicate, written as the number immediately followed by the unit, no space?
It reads 4A
